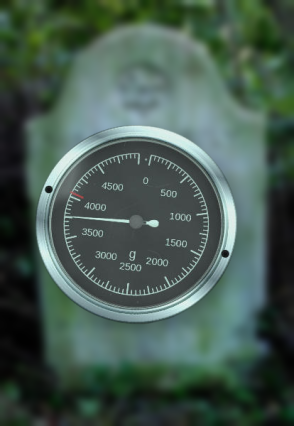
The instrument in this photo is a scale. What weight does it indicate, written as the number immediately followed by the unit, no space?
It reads 3750g
